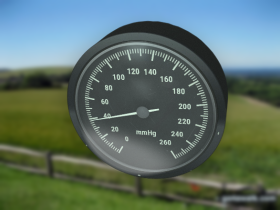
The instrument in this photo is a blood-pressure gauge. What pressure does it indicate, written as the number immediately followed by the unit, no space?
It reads 40mmHg
